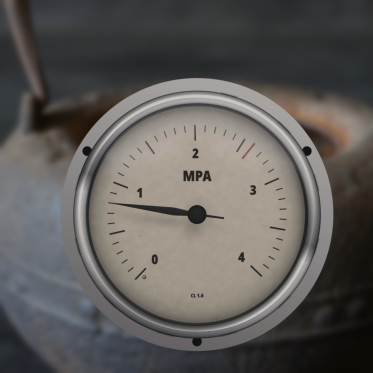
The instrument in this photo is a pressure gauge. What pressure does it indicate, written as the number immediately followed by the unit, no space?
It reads 0.8MPa
